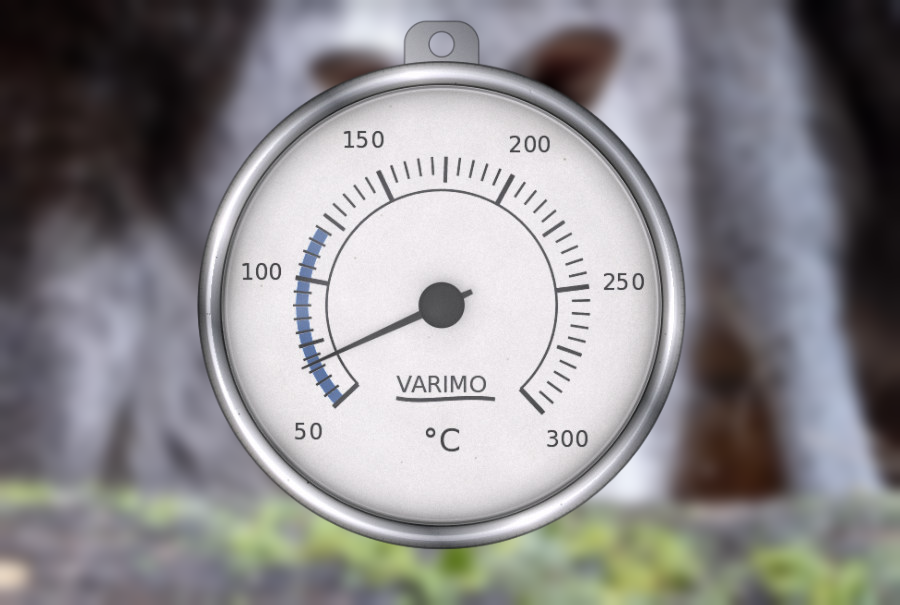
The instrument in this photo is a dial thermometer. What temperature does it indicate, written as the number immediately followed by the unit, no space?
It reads 67.5°C
